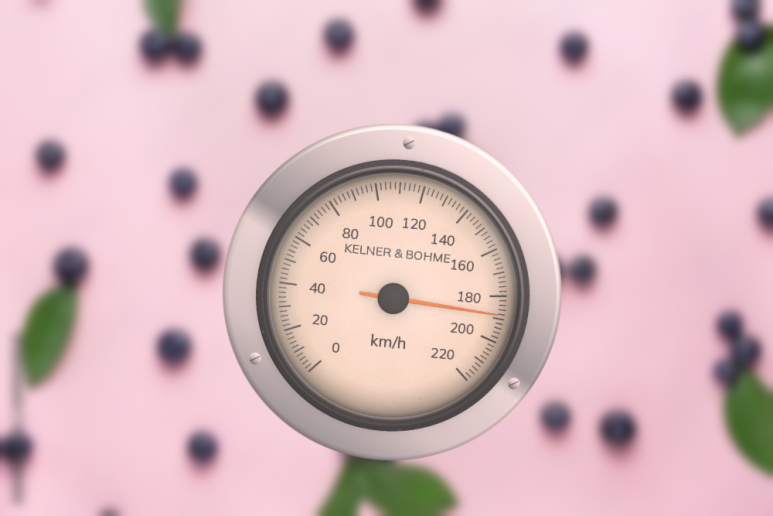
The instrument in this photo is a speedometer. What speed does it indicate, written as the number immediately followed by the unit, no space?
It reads 188km/h
